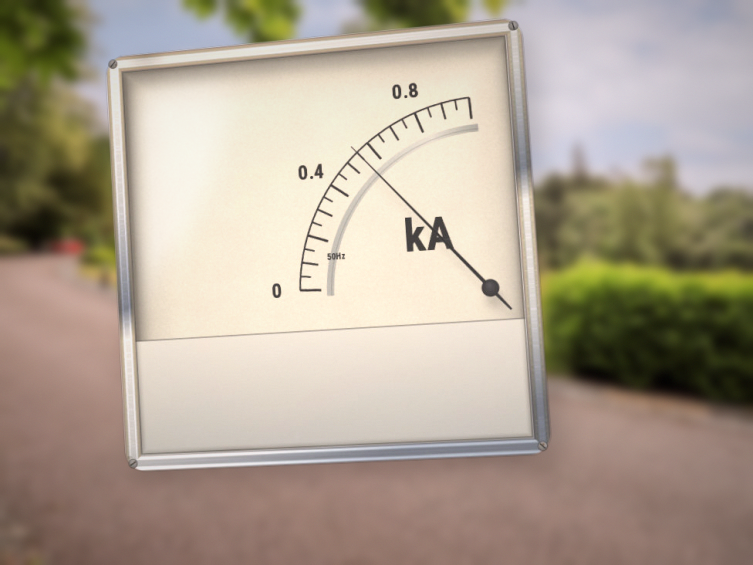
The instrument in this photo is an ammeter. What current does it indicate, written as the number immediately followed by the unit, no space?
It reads 0.55kA
